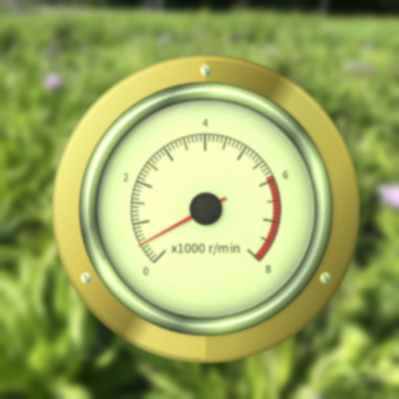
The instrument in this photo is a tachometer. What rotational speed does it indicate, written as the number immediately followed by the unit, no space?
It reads 500rpm
